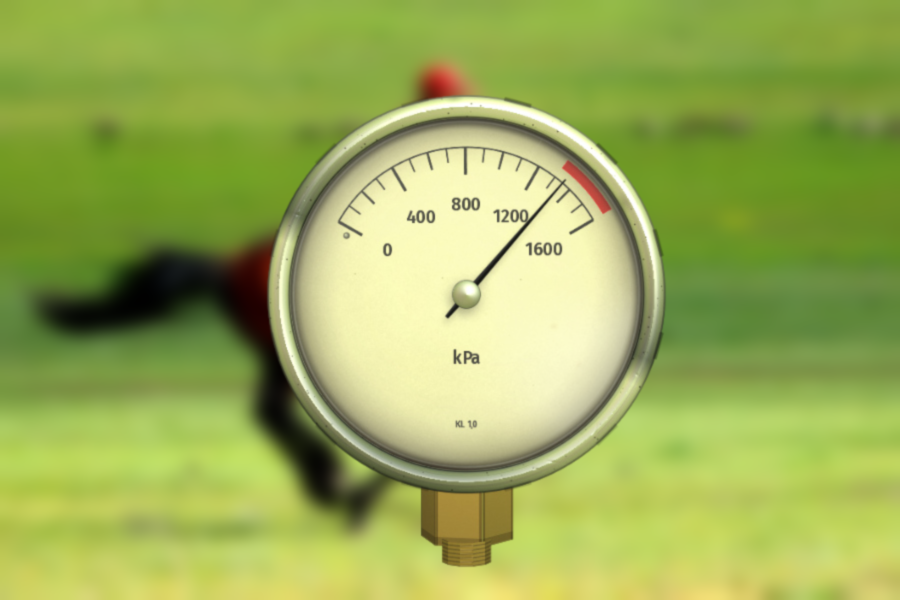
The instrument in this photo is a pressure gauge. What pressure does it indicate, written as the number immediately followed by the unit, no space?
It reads 1350kPa
